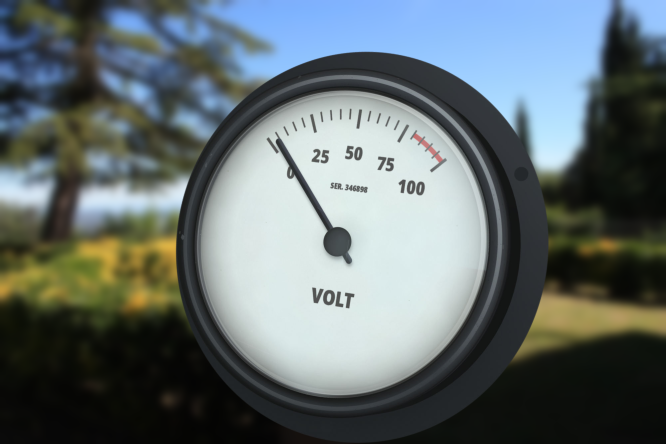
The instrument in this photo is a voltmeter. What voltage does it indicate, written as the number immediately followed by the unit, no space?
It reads 5V
